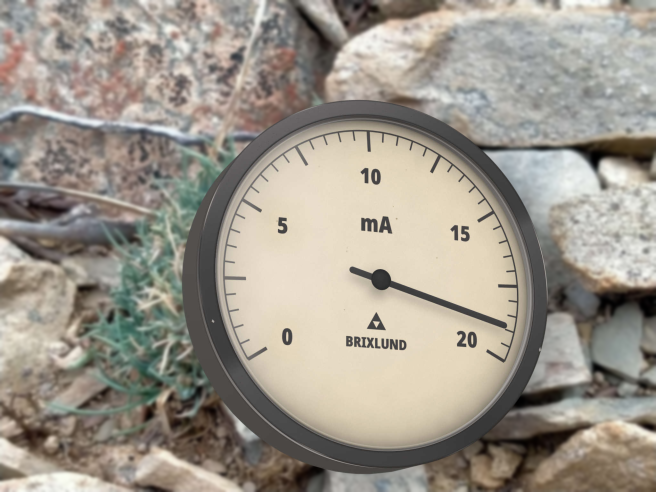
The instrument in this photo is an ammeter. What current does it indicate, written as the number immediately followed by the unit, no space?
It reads 19mA
